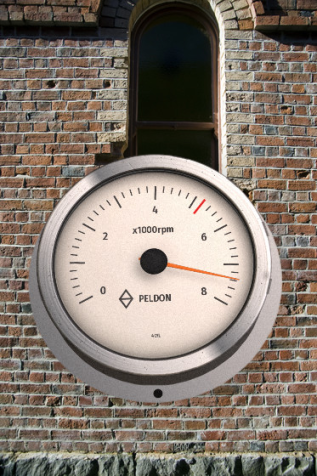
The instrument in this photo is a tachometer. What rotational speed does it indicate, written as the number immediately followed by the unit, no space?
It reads 7400rpm
